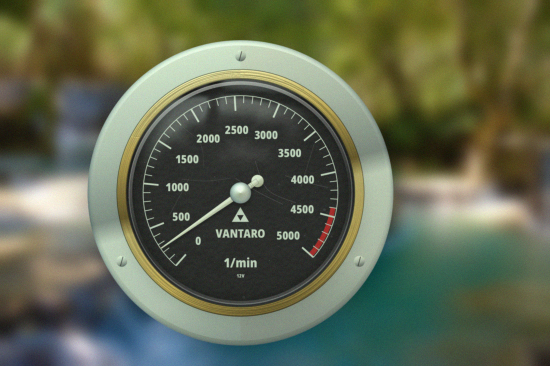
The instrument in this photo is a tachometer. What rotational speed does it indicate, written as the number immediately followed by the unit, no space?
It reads 250rpm
